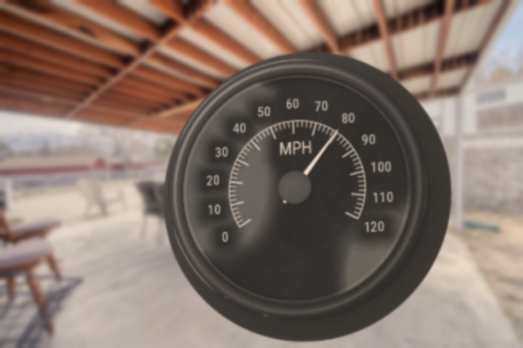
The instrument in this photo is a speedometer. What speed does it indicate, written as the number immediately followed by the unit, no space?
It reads 80mph
